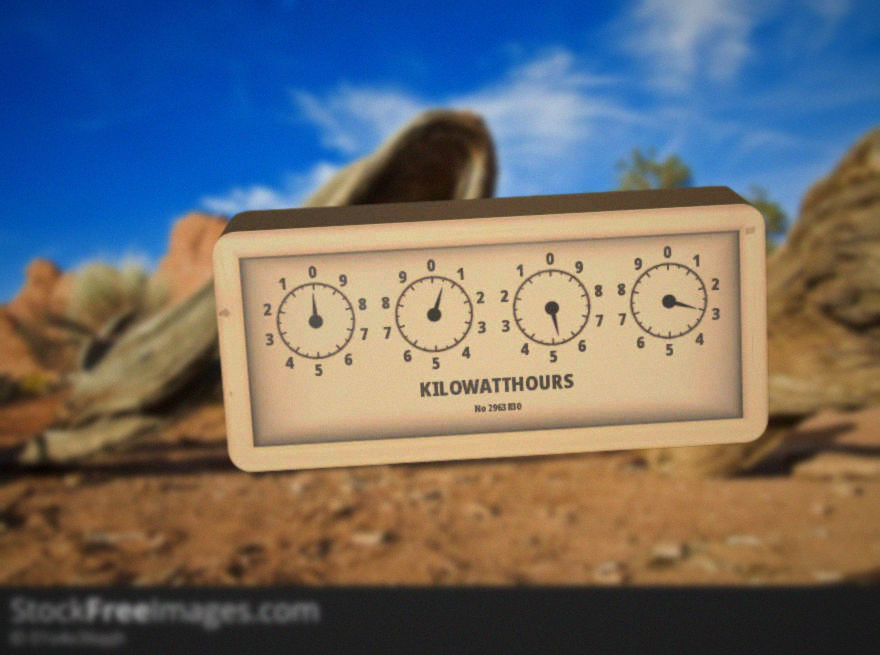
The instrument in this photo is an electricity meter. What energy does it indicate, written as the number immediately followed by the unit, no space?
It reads 53kWh
